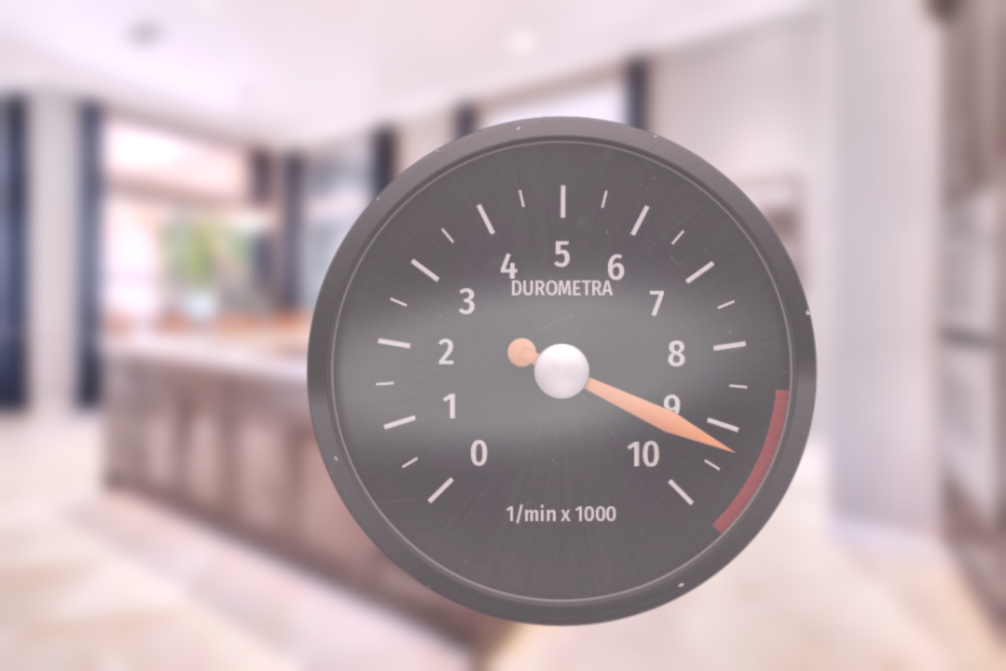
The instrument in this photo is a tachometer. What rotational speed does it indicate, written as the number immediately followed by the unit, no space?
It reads 9250rpm
